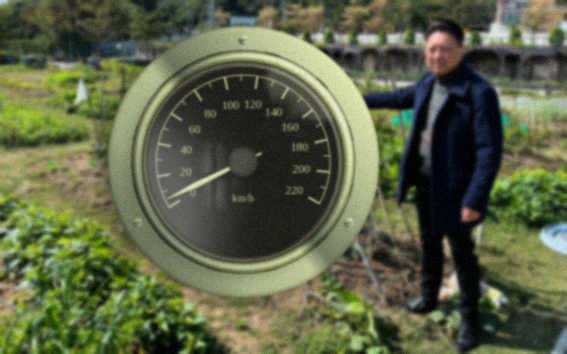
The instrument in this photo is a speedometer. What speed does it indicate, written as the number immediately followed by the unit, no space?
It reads 5km/h
